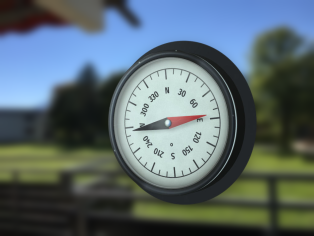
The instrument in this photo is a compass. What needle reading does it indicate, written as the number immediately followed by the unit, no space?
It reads 85°
